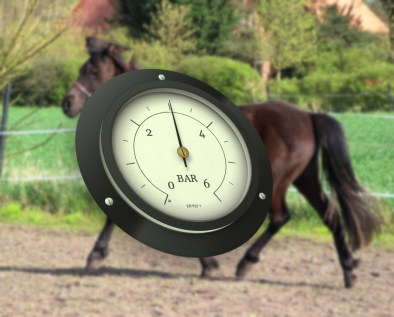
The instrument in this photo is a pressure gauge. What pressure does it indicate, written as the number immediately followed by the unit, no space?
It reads 3bar
